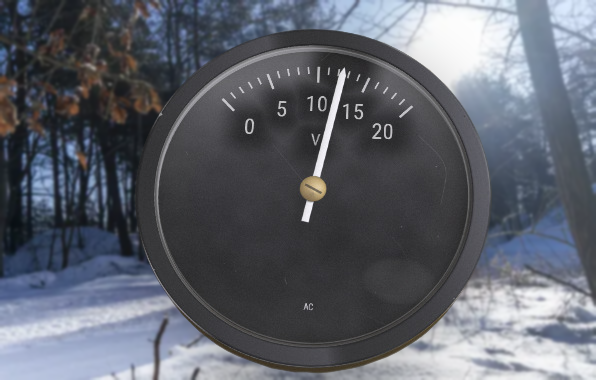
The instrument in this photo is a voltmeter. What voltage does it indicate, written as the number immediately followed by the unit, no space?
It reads 12.5V
